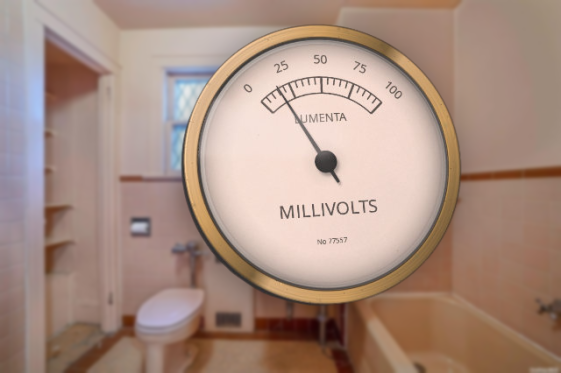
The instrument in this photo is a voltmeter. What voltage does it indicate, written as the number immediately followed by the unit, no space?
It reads 15mV
